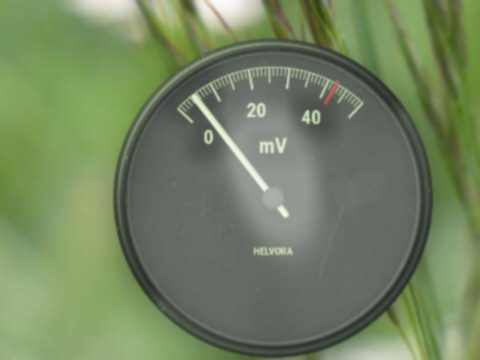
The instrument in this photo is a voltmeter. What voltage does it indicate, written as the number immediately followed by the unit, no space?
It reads 5mV
